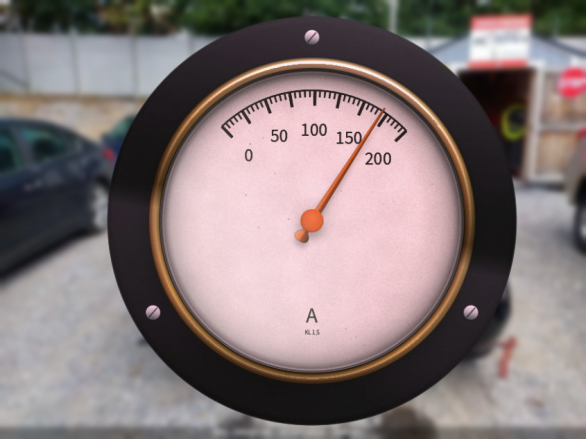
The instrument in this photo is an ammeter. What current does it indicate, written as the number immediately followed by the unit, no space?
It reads 170A
